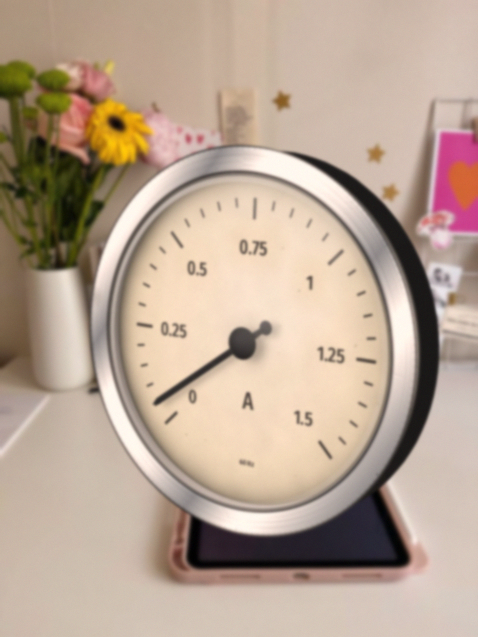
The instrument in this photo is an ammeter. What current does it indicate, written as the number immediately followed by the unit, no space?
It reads 0.05A
